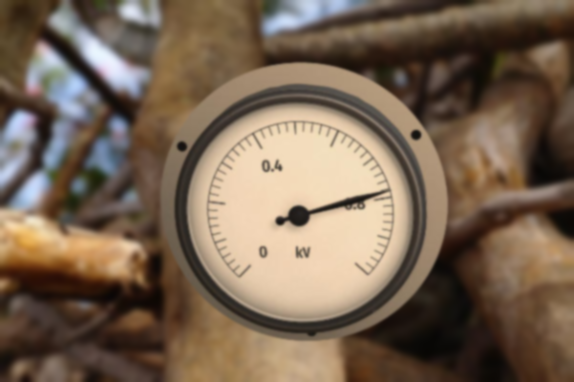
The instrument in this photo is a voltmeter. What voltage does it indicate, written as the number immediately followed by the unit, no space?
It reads 0.78kV
